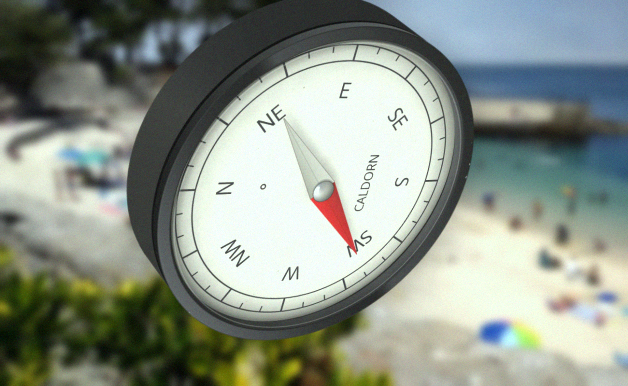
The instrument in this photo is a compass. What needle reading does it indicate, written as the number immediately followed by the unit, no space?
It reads 230°
